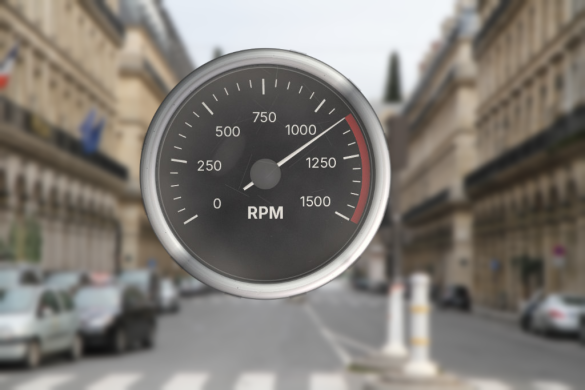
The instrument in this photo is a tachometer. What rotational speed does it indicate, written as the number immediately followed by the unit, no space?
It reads 1100rpm
